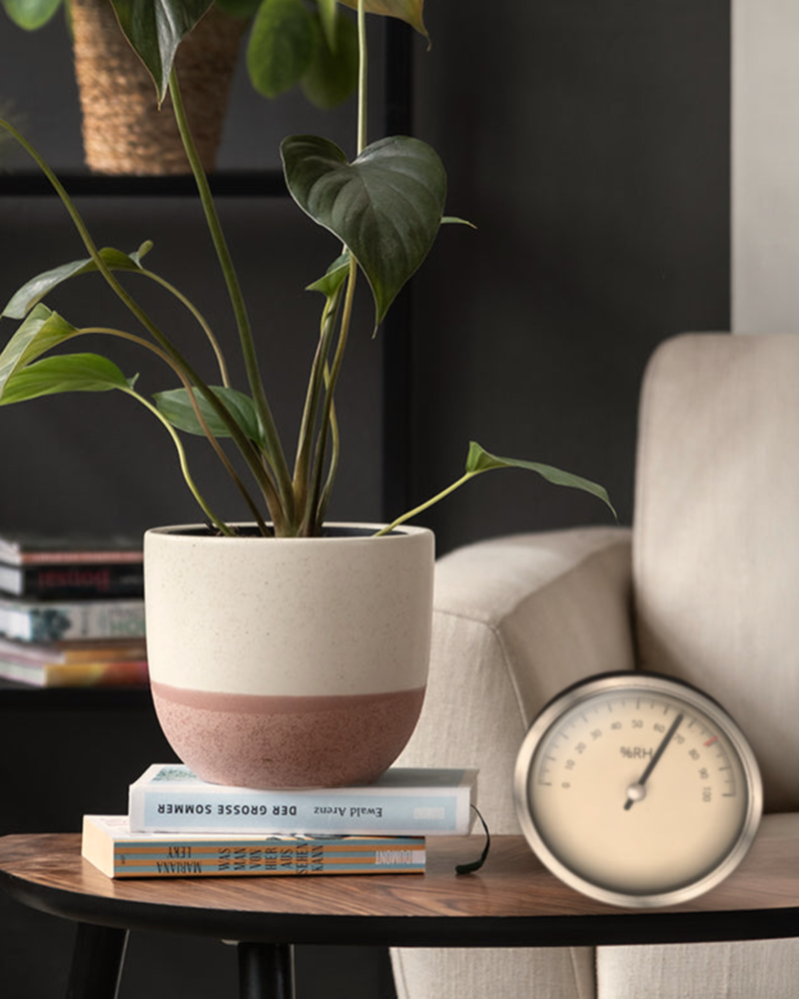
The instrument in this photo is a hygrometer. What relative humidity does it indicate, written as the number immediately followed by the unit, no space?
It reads 65%
